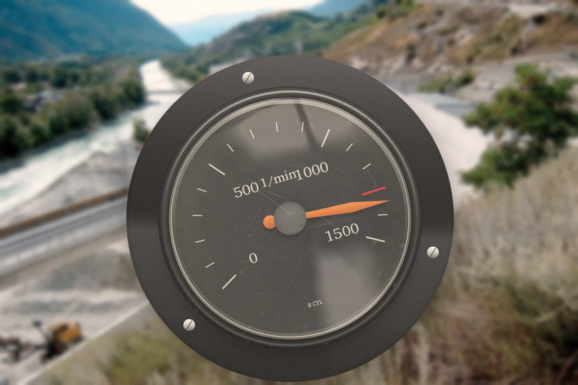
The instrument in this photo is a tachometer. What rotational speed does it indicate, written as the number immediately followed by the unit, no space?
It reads 1350rpm
